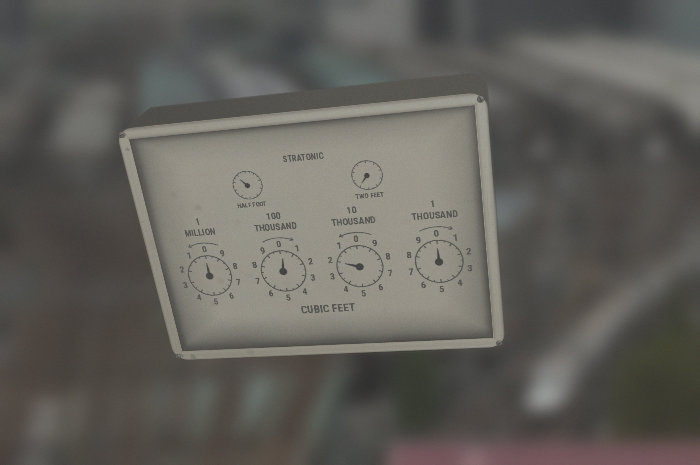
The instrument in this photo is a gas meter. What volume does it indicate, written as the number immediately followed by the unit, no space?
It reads 2000ft³
